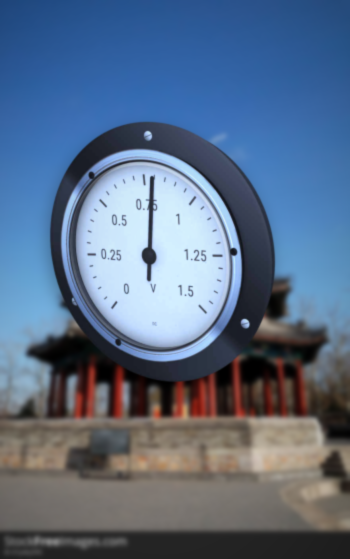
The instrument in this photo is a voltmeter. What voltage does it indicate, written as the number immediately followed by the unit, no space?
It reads 0.8V
